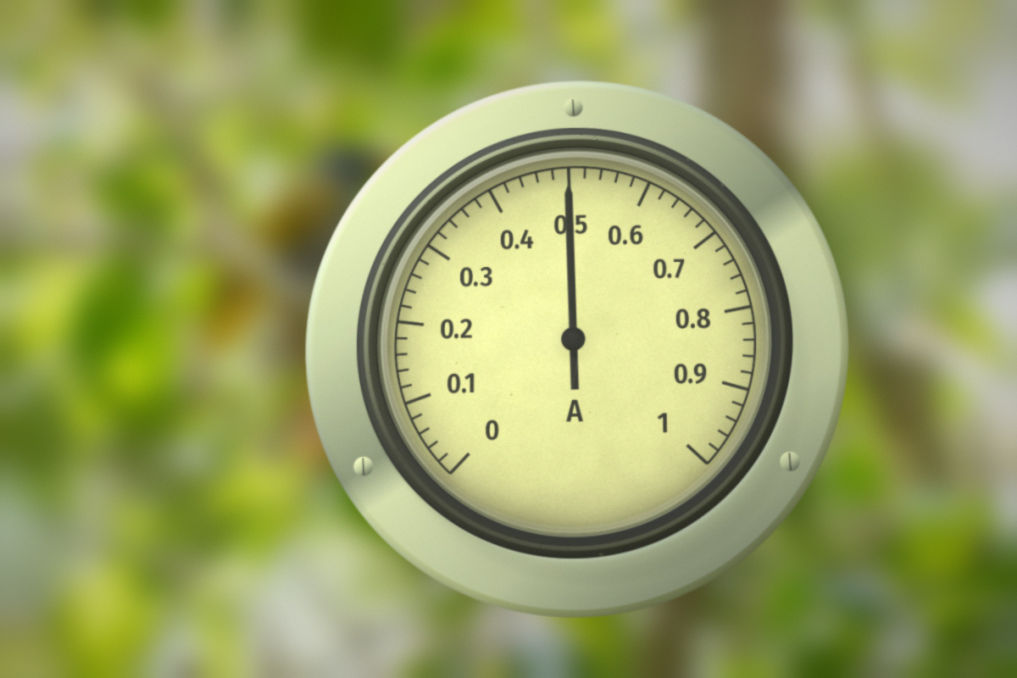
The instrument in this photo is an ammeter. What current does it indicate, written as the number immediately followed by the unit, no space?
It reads 0.5A
